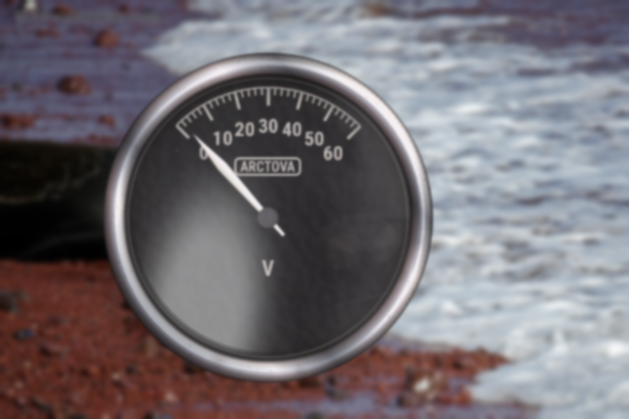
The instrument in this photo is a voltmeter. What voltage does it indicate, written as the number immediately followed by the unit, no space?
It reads 2V
